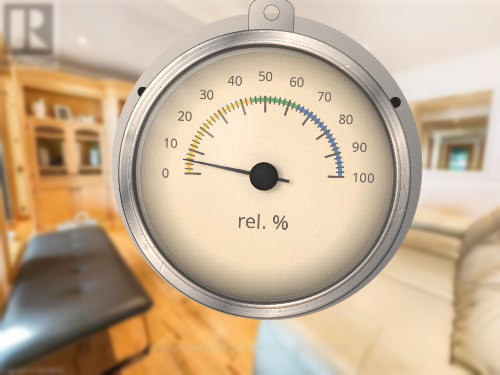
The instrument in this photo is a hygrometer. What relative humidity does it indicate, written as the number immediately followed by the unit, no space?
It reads 6%
